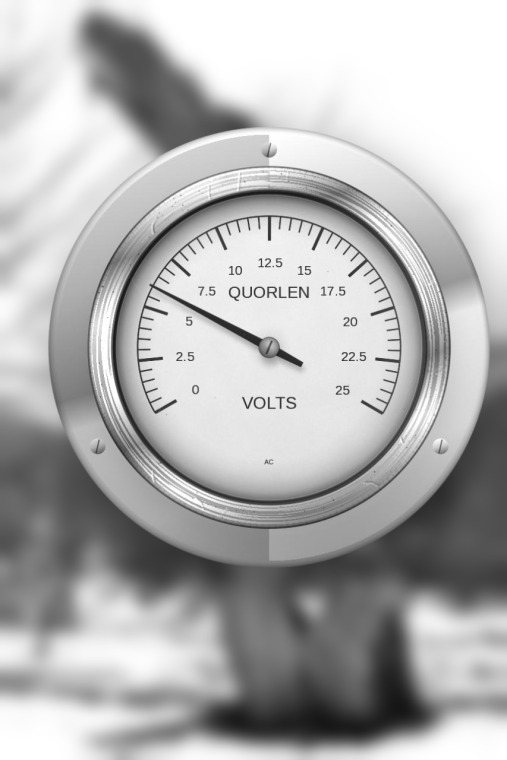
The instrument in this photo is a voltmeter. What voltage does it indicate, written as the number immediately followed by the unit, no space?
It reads 6V
